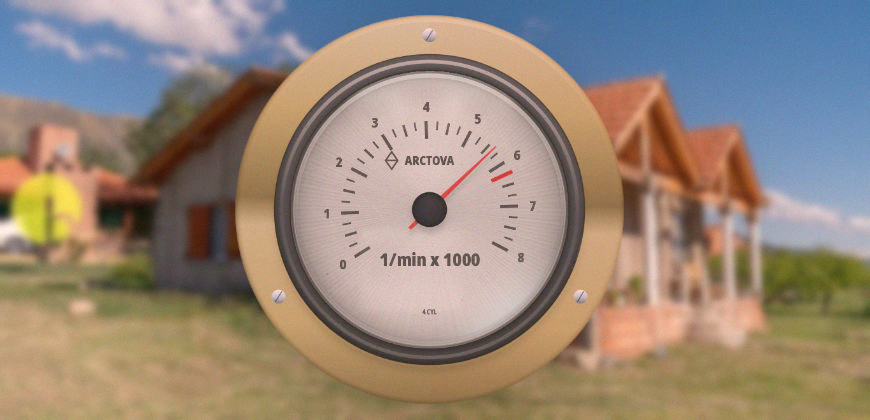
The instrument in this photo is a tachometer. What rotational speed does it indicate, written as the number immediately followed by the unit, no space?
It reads 5625rpm
